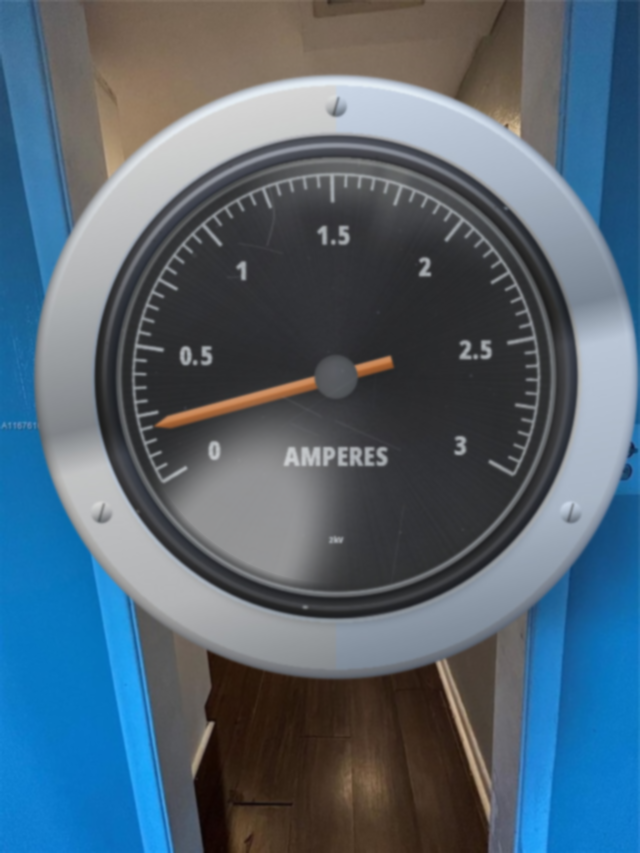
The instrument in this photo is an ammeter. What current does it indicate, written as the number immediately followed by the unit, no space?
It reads 0.2A
